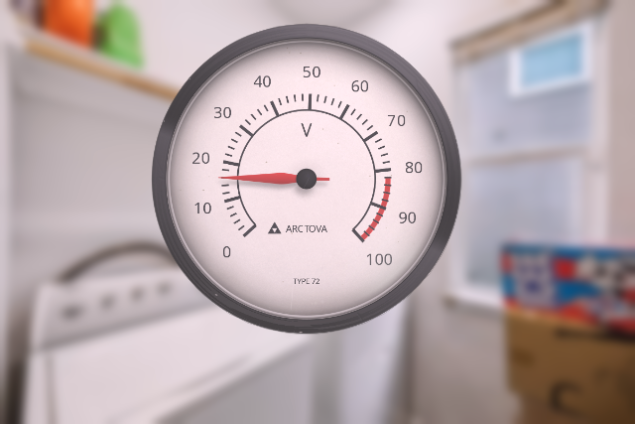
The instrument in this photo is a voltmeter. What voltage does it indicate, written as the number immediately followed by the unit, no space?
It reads 16V
